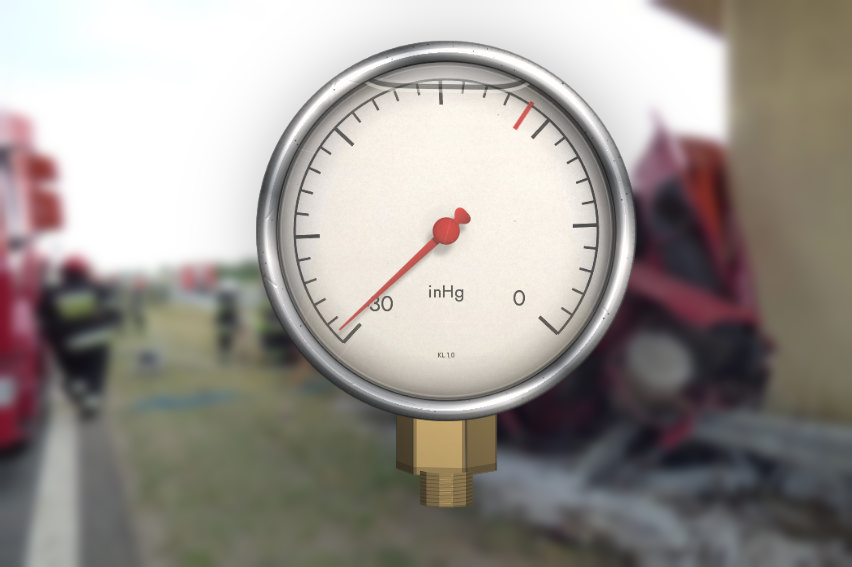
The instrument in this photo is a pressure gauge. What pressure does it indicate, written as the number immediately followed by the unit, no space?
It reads -29.5inHg
